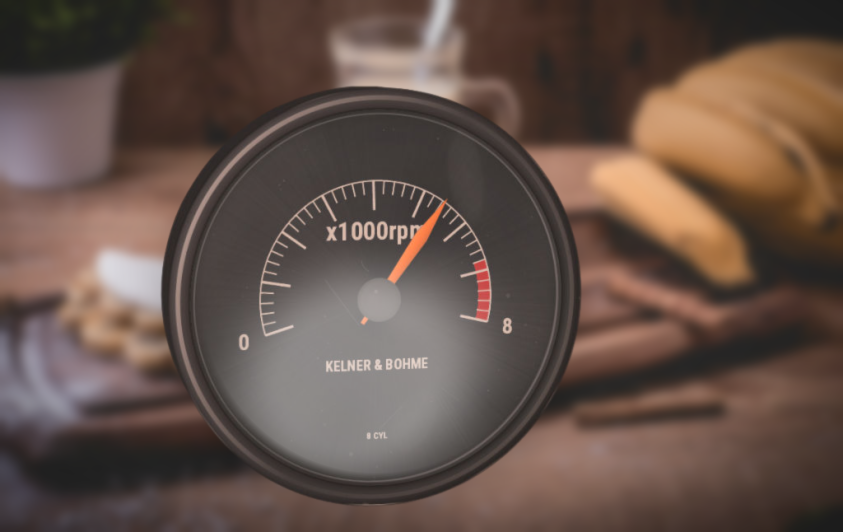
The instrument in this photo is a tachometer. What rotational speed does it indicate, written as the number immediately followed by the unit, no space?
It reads 5400rpm
